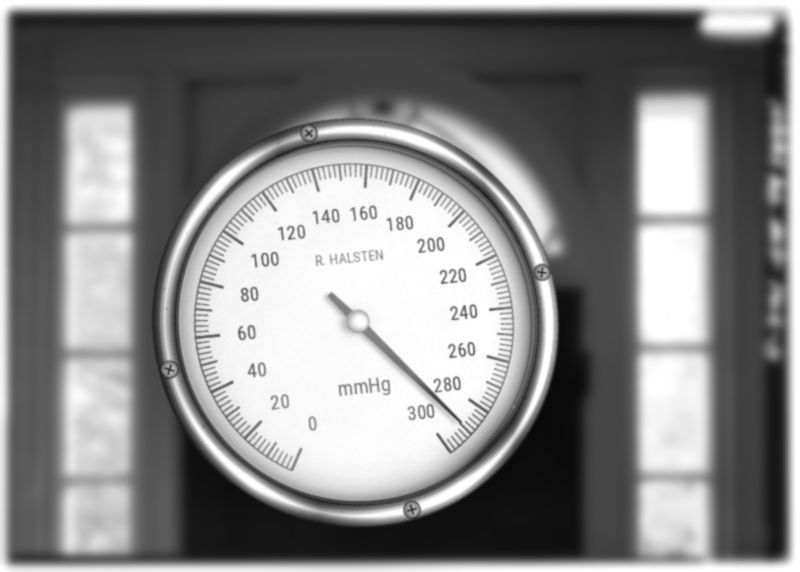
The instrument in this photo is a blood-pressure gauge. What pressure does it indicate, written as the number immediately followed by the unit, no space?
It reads 290mmHg
